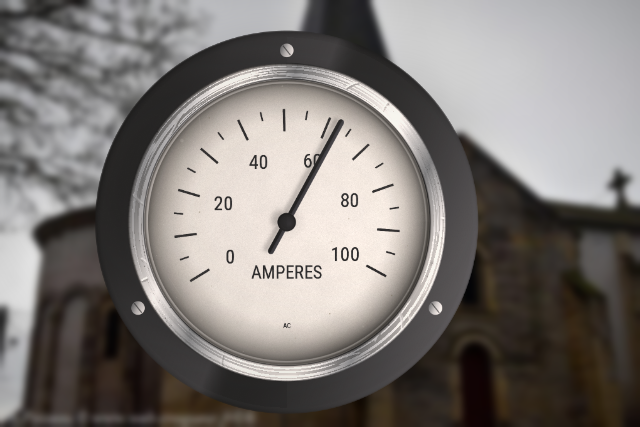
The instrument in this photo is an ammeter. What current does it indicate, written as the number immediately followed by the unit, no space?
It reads 62.5A
